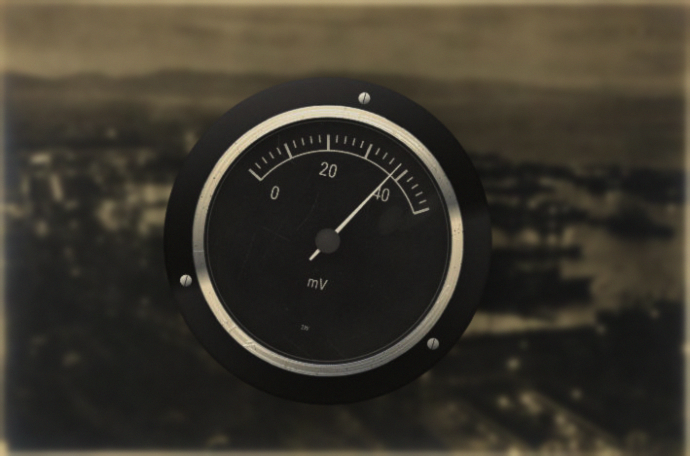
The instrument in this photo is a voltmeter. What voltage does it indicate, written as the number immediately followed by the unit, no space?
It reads 38mV
